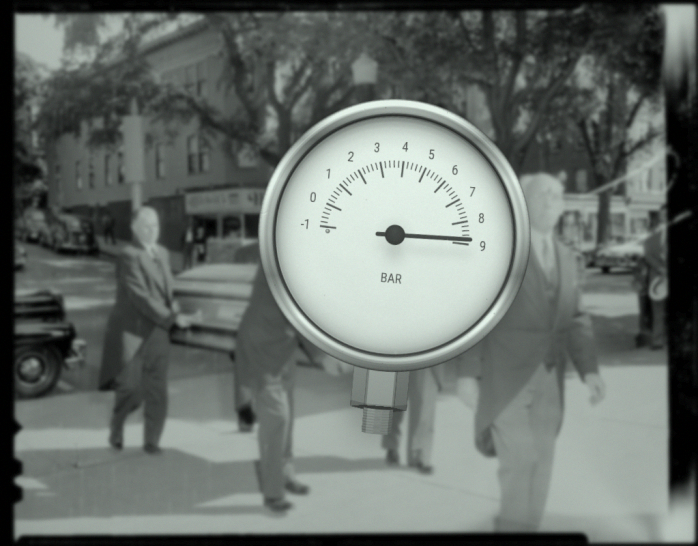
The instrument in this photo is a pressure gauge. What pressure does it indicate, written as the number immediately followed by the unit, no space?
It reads 8.8bar
